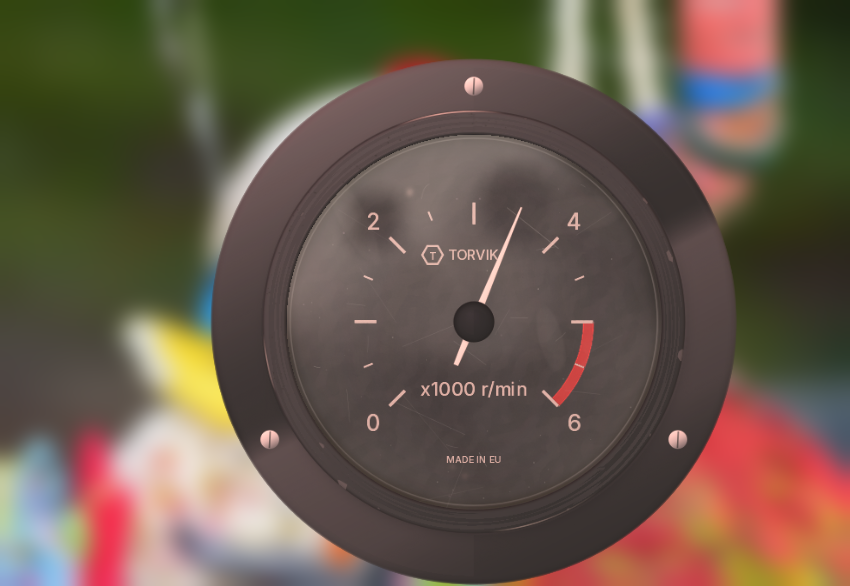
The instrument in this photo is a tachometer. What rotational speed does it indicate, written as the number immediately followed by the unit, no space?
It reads 3500rpm
